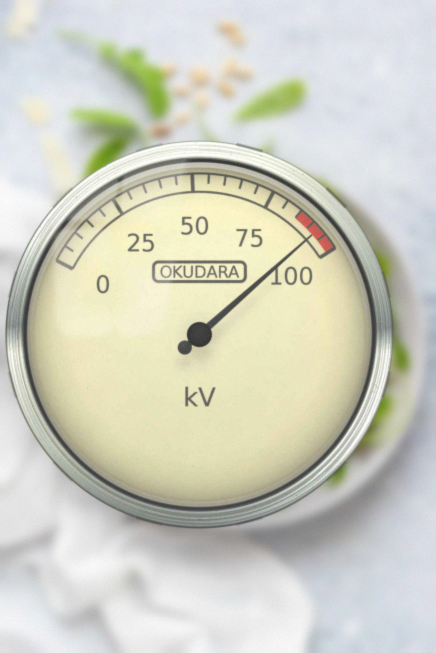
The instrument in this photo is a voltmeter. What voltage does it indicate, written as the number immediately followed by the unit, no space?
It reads 92.5kV
